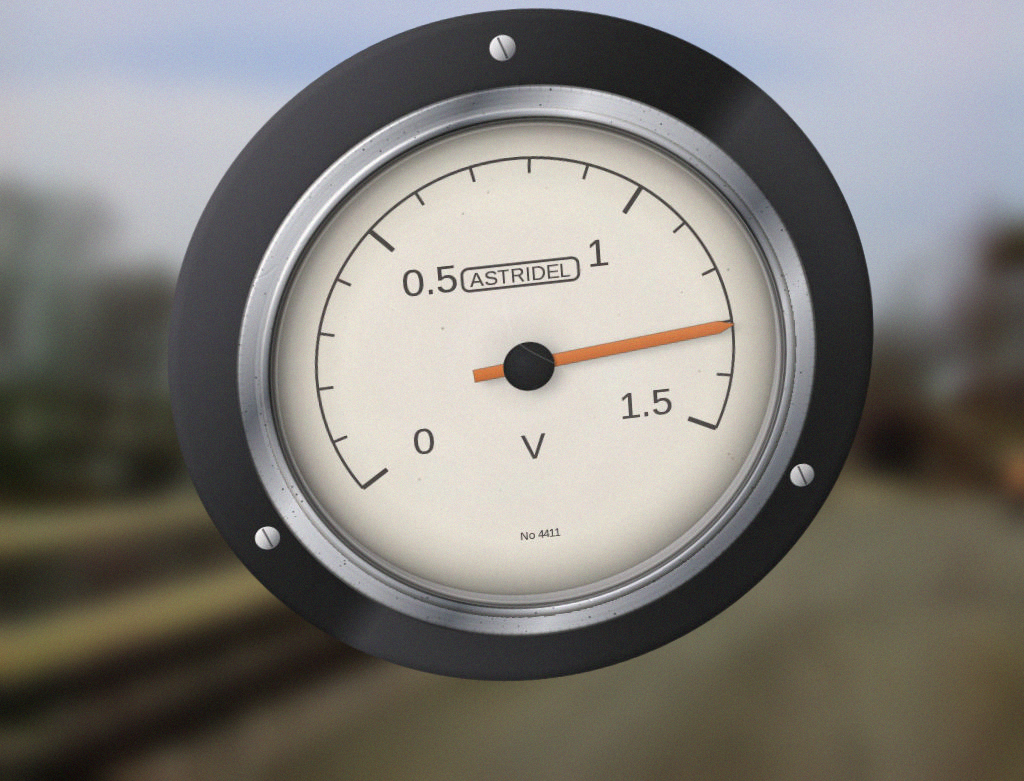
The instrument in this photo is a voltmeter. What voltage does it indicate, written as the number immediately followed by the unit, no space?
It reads 1.3V
